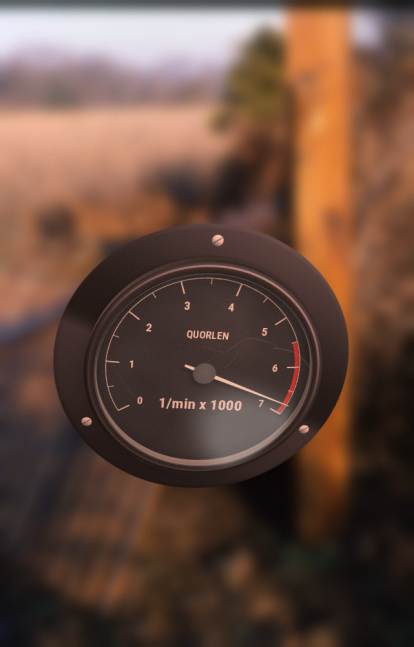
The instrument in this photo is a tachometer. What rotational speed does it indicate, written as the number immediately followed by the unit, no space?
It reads 6750rpm
